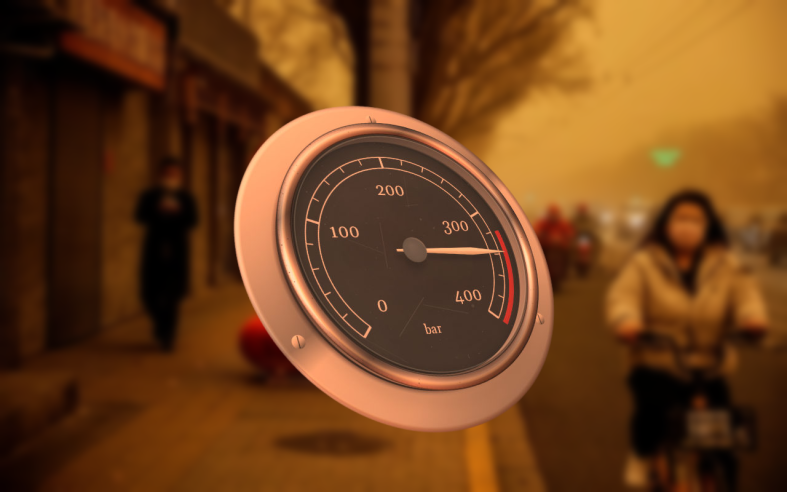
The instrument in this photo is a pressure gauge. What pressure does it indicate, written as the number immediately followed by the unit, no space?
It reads 340bar
